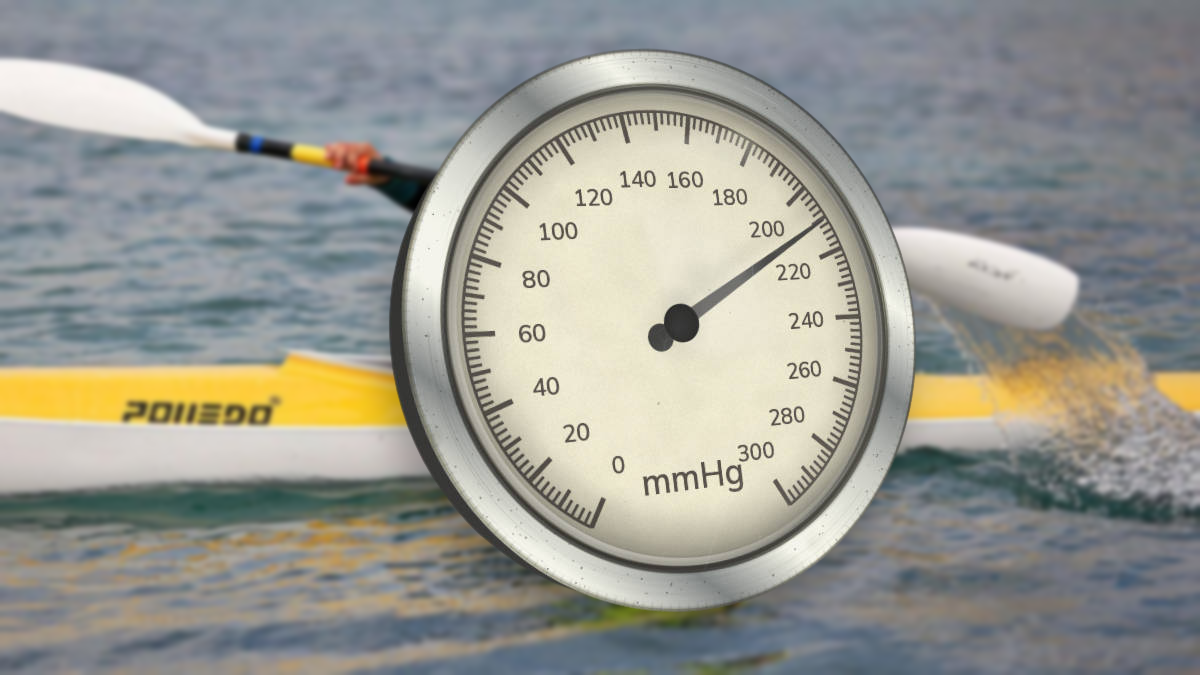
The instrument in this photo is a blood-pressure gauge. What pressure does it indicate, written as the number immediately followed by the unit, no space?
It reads 210mmHg
